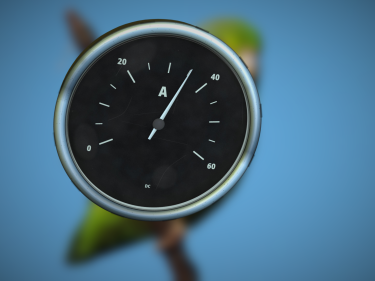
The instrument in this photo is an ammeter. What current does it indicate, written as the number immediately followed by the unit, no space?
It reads 35A
